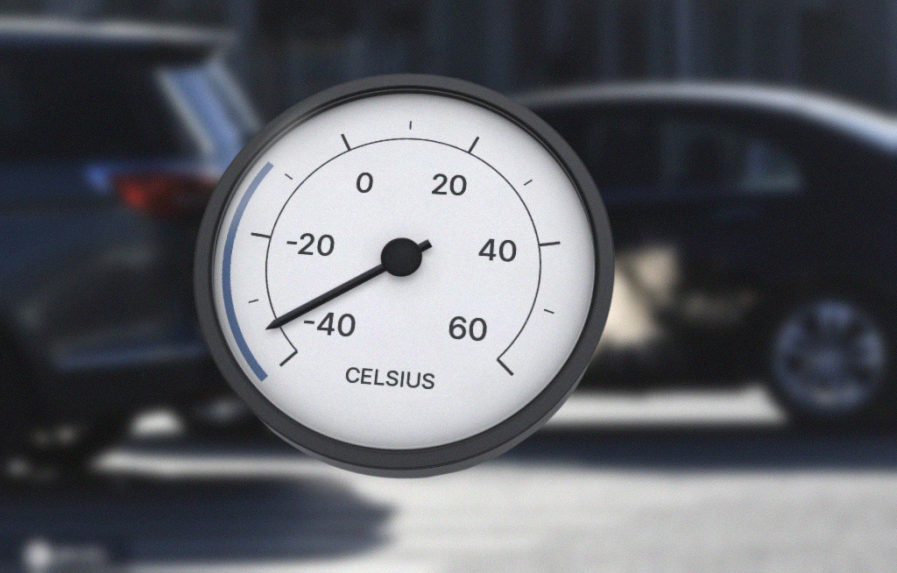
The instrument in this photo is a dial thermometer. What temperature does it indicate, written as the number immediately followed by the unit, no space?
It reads -35°C
